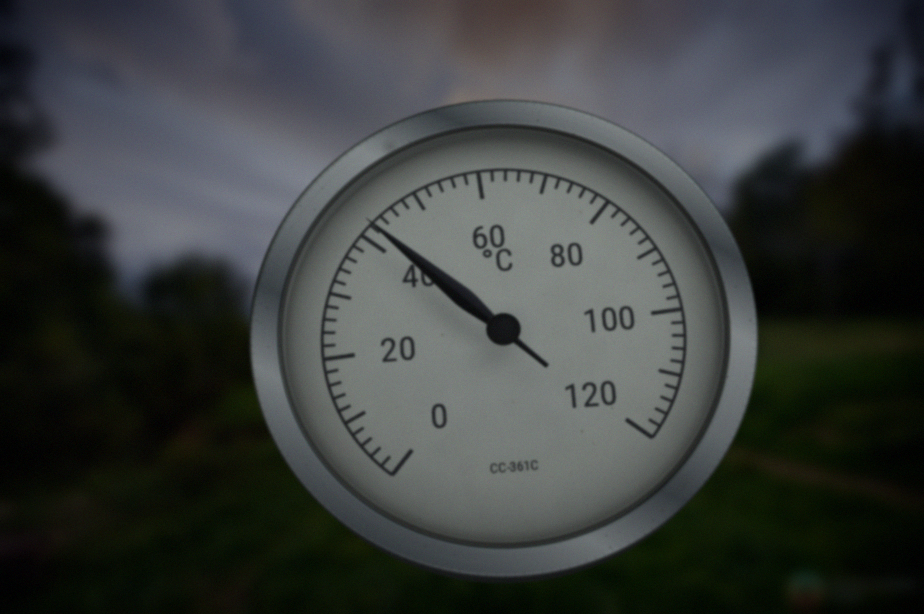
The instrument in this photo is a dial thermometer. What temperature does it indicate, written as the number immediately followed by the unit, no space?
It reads 42°C
